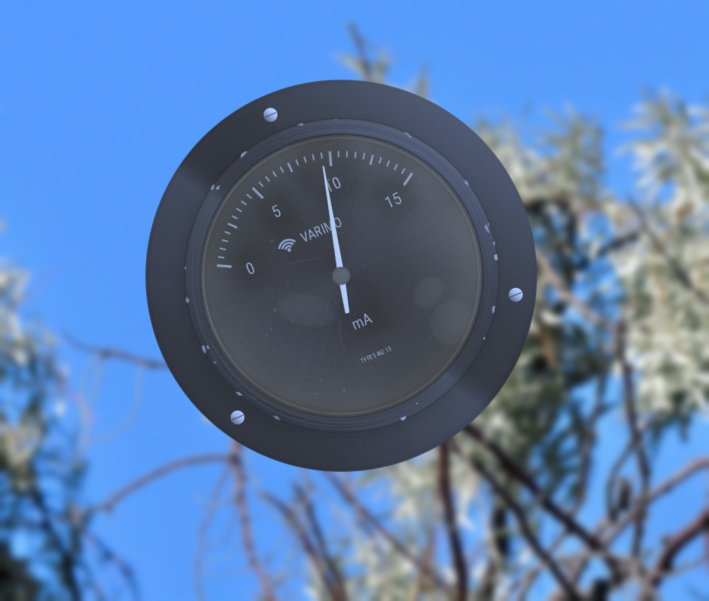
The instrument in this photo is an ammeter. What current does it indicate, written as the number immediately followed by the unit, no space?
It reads 9.5mA
